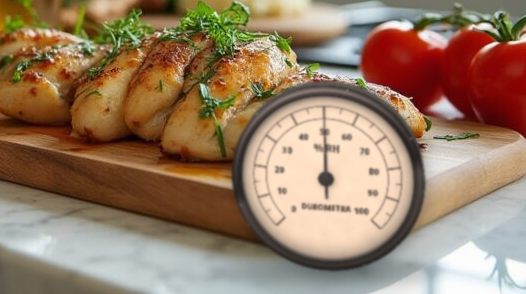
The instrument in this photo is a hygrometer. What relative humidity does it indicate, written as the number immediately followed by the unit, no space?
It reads 50%
